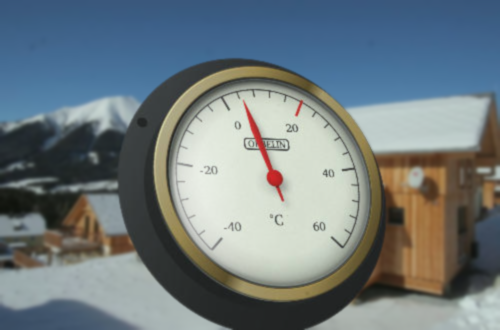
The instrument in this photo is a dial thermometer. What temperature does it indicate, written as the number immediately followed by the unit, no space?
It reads 4°C
